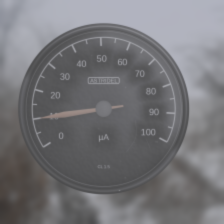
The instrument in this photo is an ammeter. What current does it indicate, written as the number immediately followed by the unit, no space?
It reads 10µA
